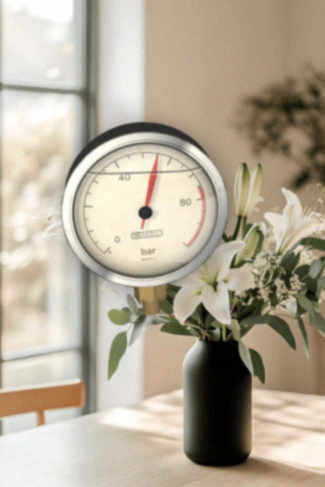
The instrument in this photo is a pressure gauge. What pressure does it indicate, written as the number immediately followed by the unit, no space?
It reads 55bar
